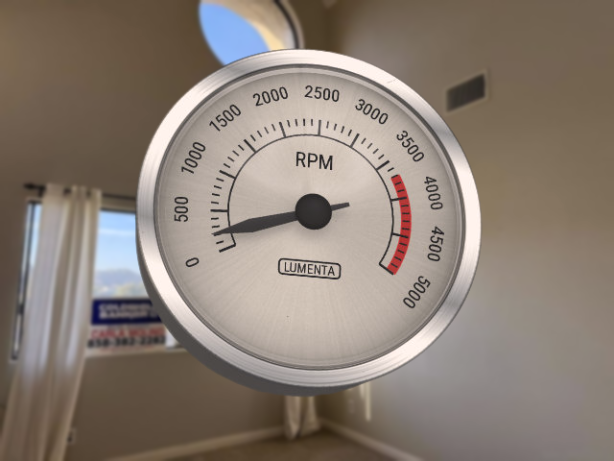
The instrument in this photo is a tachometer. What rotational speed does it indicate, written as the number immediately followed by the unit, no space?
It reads 200rpm
